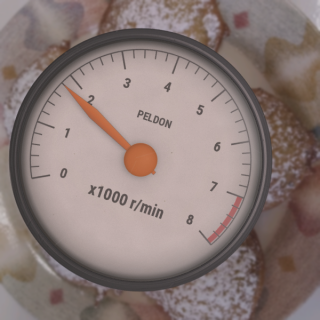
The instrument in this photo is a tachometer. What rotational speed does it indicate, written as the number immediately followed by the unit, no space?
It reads 1800rpm
